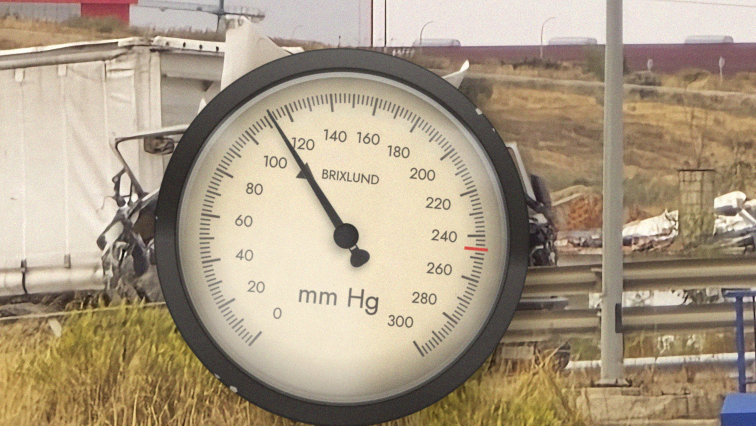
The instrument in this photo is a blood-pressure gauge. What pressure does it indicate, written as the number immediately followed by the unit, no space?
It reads 112mmHg
